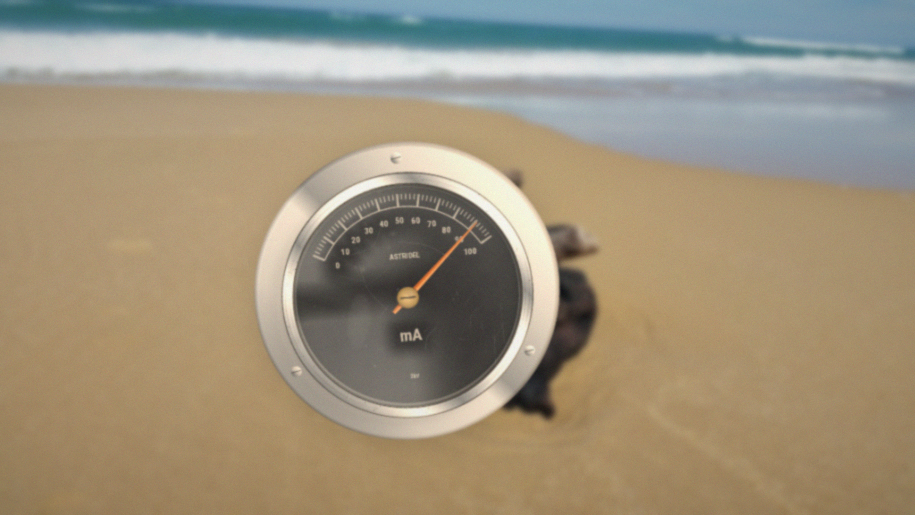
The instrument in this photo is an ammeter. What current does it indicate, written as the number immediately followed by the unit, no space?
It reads 90mA
